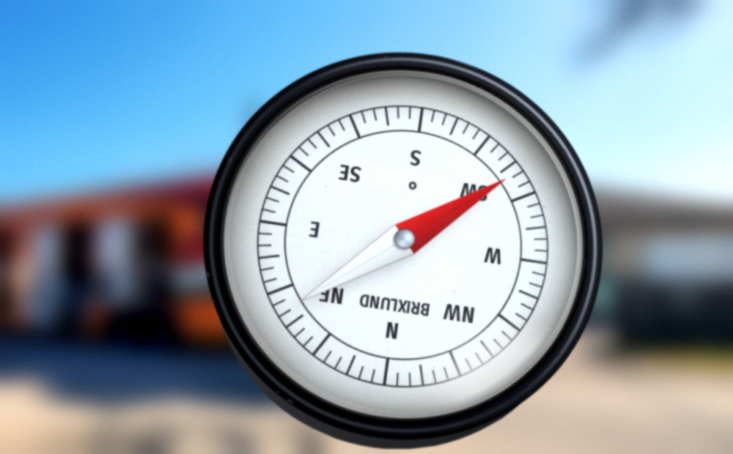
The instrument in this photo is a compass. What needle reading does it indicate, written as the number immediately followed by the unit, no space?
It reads 230°
